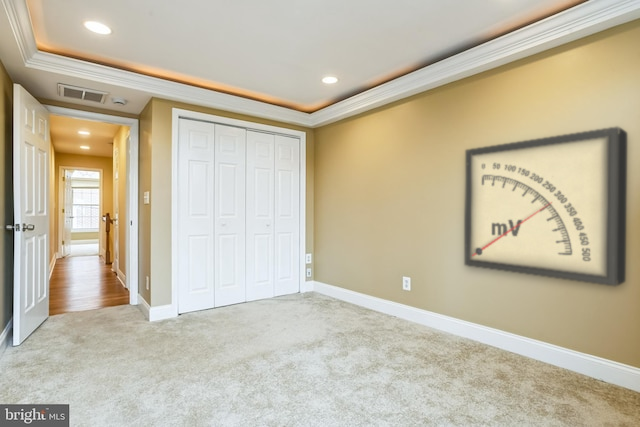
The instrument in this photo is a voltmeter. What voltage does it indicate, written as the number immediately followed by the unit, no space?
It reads 300mV
